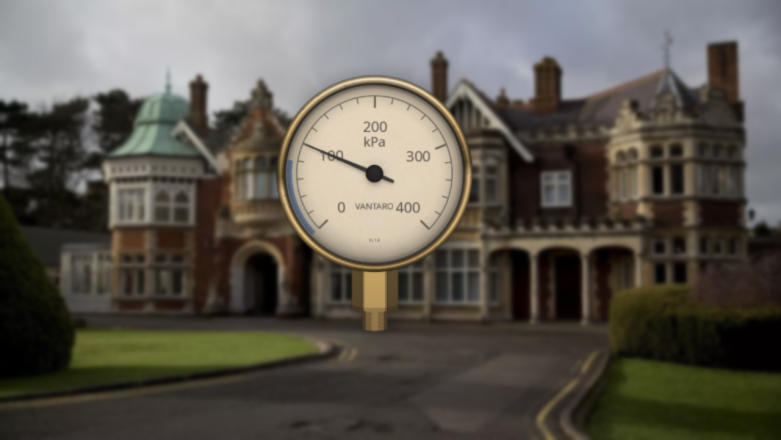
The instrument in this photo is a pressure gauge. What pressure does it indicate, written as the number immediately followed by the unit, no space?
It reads 100kPa
